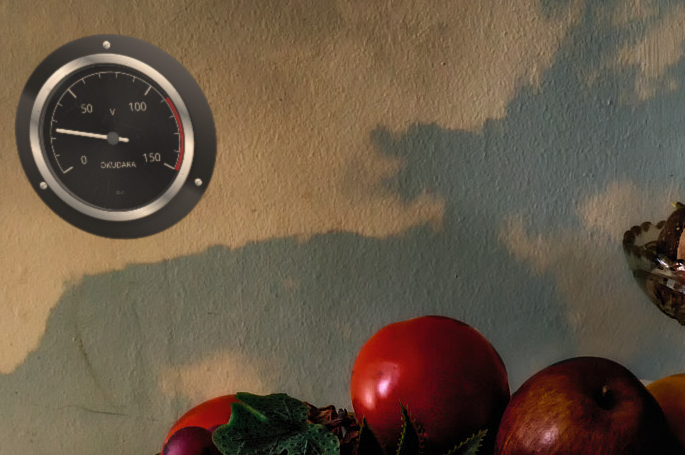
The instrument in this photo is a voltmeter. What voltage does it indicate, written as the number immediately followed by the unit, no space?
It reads 25V
